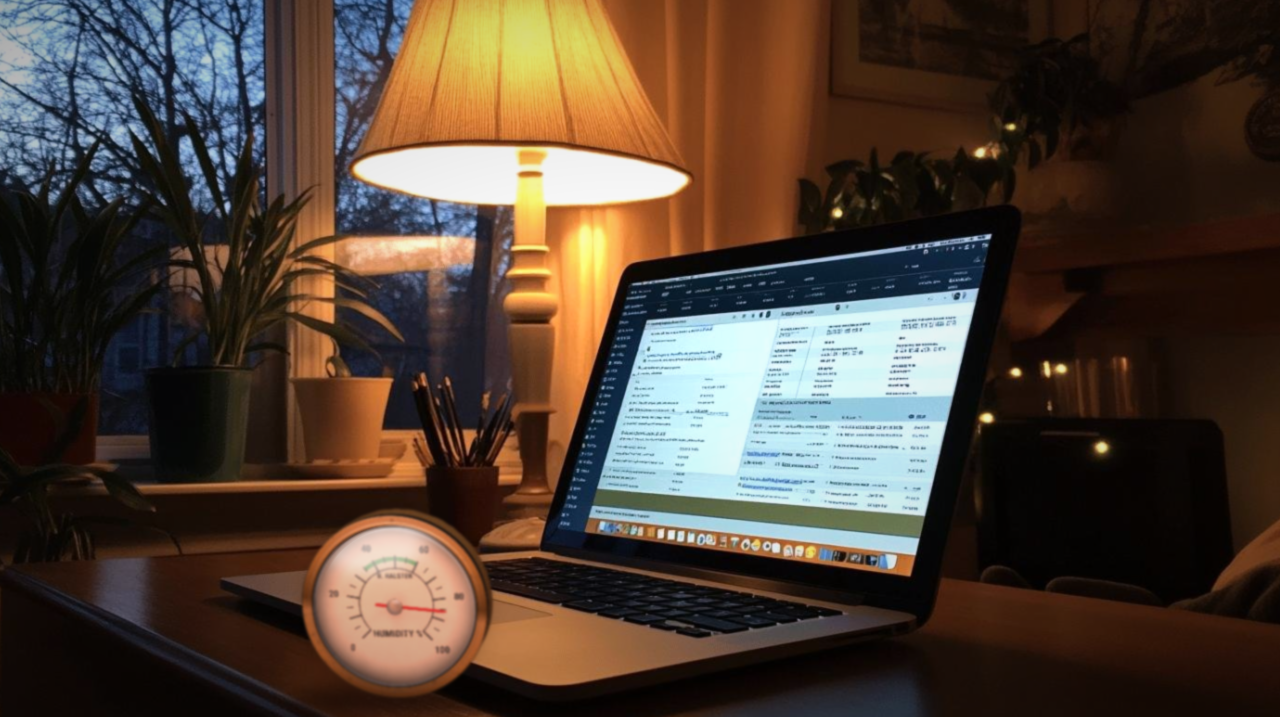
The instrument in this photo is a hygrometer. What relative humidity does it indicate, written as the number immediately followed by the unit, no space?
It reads 85%
